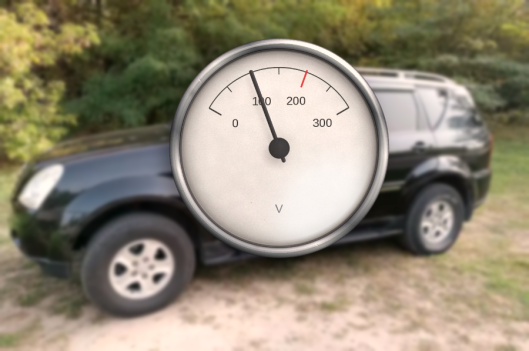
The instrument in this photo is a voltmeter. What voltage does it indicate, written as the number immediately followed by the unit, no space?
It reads 100V
